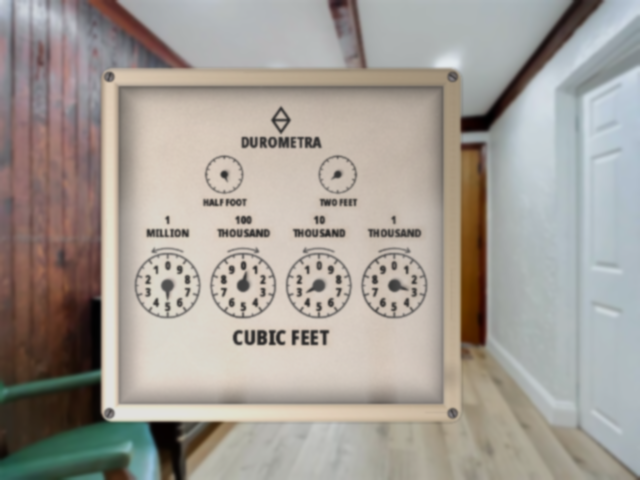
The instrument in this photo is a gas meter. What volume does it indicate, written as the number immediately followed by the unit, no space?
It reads 503300ft³
